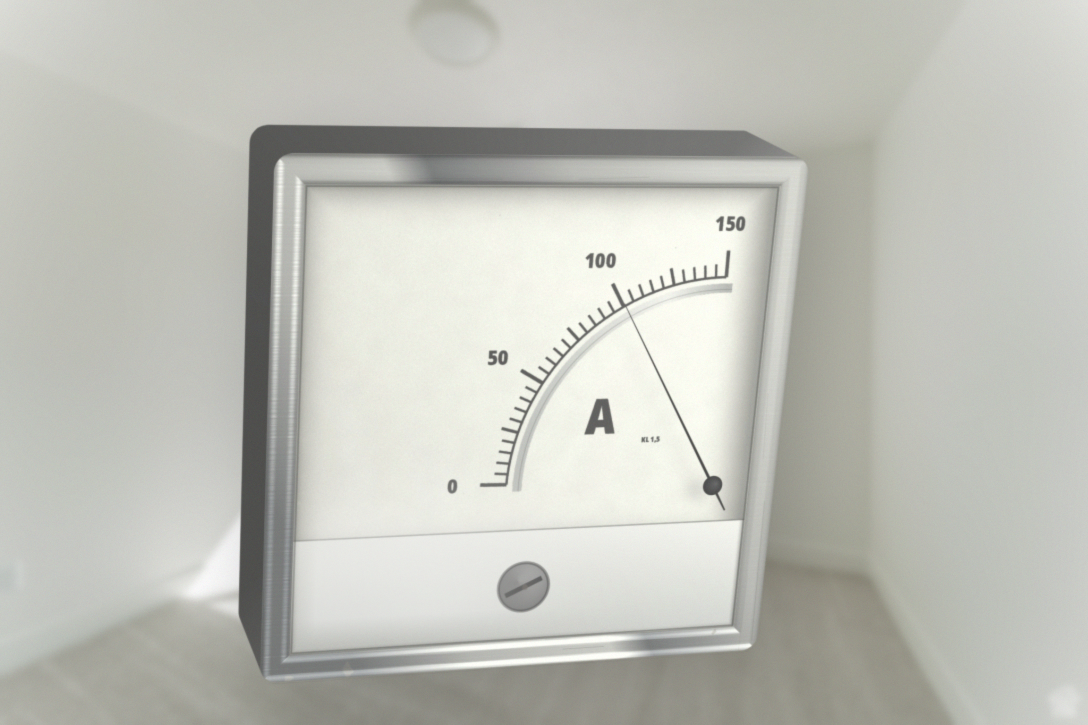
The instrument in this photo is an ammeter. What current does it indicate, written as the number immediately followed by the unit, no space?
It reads 100A
